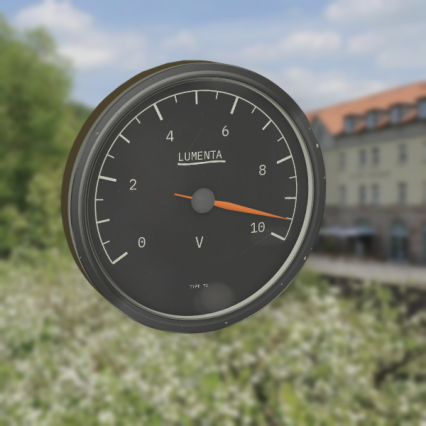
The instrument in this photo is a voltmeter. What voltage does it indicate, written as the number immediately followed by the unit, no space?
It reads 9.5V
